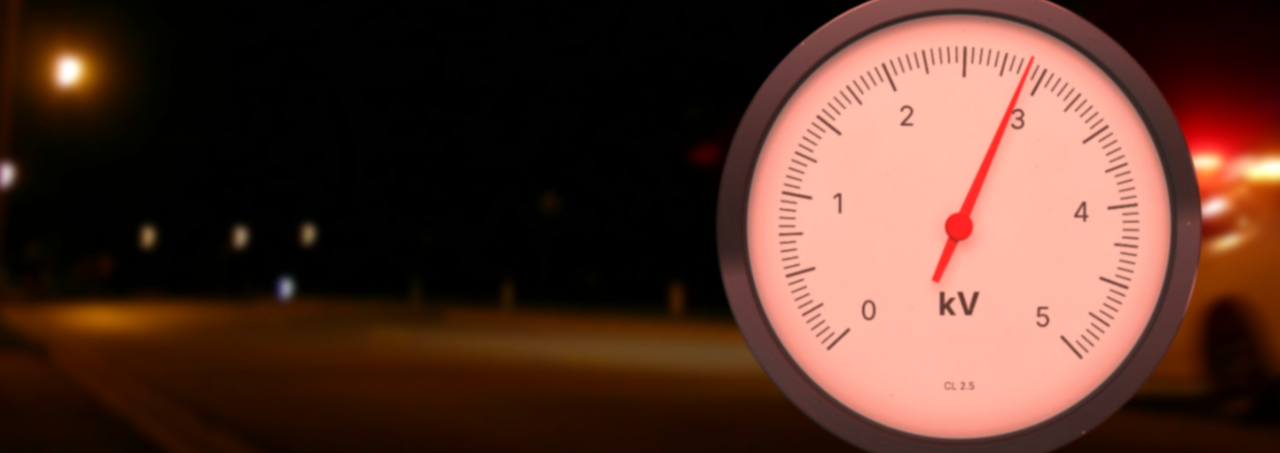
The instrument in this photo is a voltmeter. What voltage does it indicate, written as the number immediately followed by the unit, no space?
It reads 2.9kV
